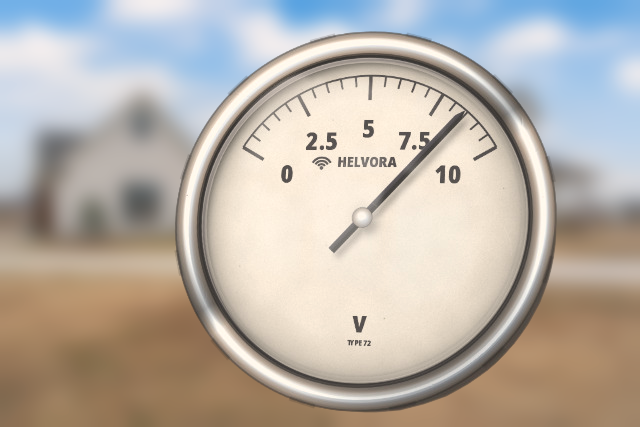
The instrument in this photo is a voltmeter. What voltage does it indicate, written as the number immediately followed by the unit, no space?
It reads 8.5V
